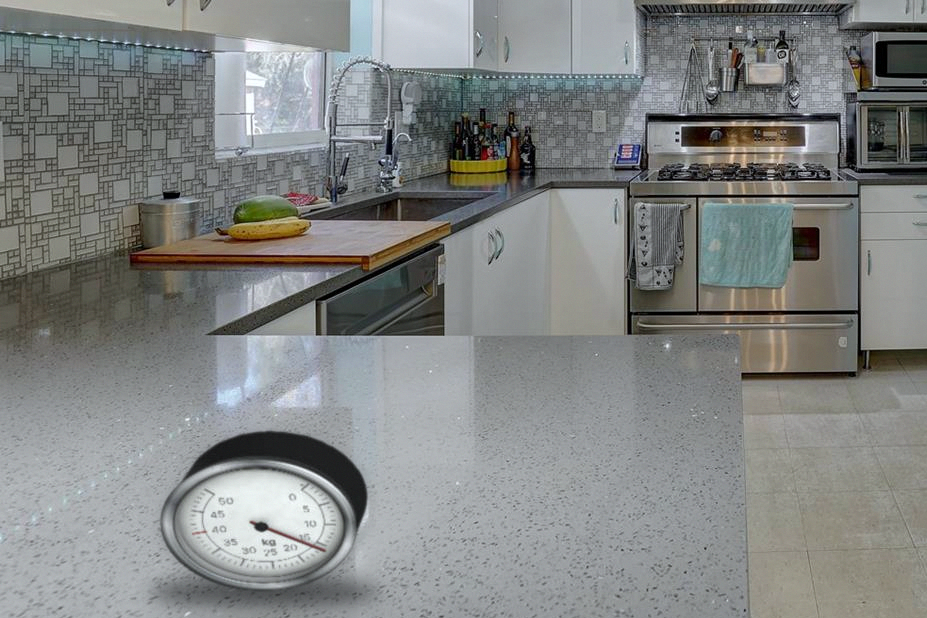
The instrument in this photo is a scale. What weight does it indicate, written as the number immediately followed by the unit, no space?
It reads 15kg
